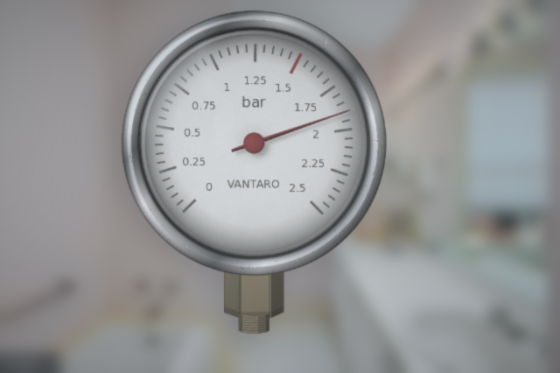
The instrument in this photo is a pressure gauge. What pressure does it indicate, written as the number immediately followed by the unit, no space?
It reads 1.9bar
